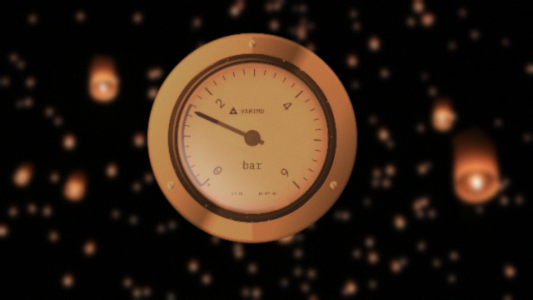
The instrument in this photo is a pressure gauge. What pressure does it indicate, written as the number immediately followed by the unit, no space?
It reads 1.5bar
